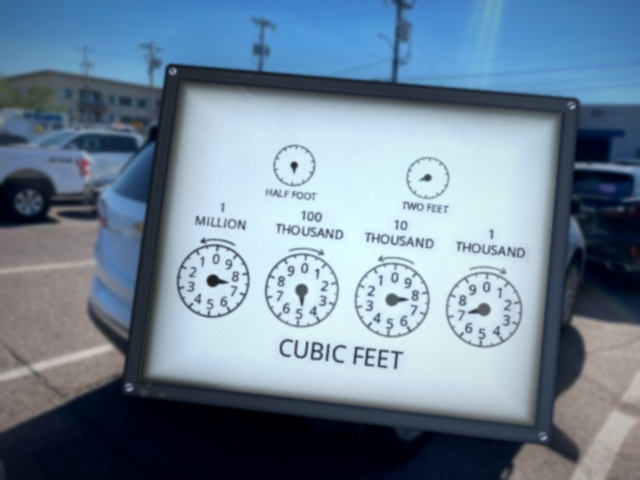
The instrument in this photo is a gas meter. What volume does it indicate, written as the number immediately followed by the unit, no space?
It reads 747700ft³
